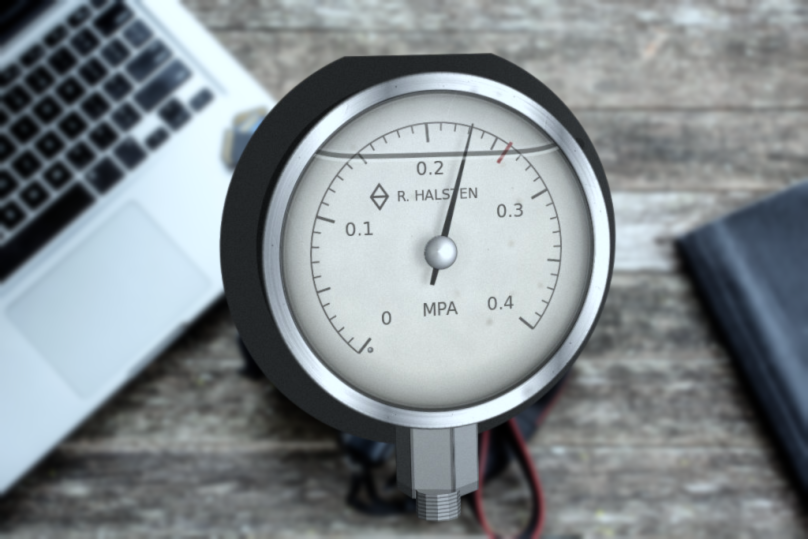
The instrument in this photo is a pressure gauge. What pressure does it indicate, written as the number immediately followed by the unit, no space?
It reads 0.23MPa
